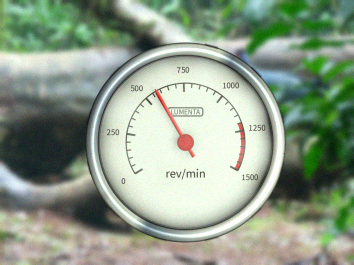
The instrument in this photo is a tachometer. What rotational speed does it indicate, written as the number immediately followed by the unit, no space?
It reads 575rpm
